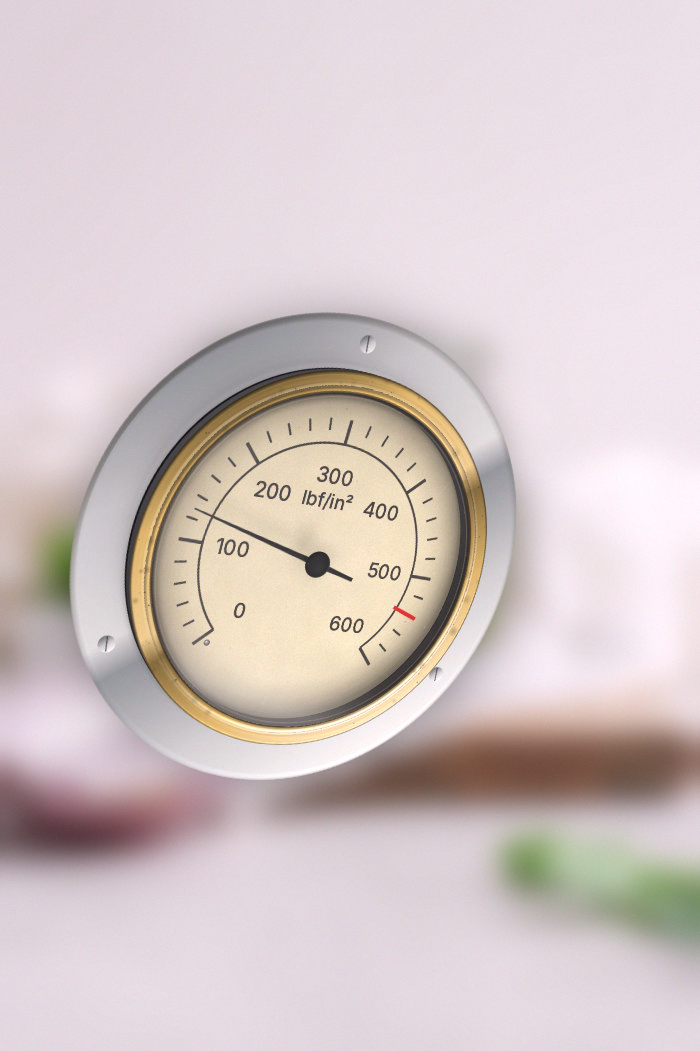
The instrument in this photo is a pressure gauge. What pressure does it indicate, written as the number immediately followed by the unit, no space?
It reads 130psi
